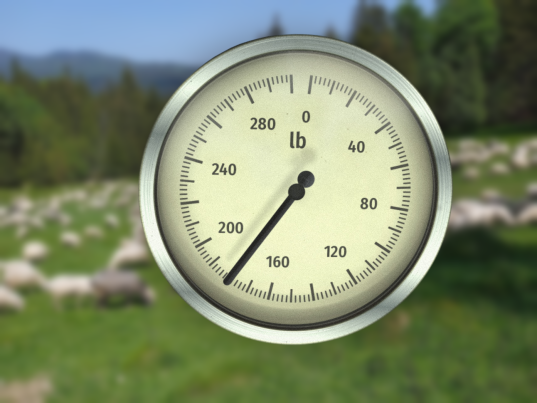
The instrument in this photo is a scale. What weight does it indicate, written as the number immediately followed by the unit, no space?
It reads 180lb
